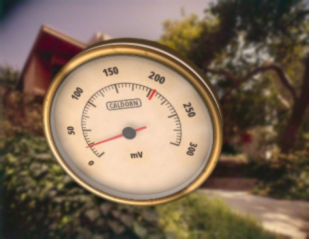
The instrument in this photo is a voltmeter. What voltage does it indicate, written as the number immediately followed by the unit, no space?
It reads 25mV
